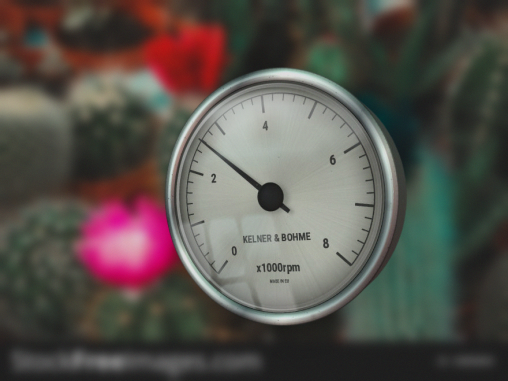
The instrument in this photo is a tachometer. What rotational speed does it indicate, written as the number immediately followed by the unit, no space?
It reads 2600rpm
